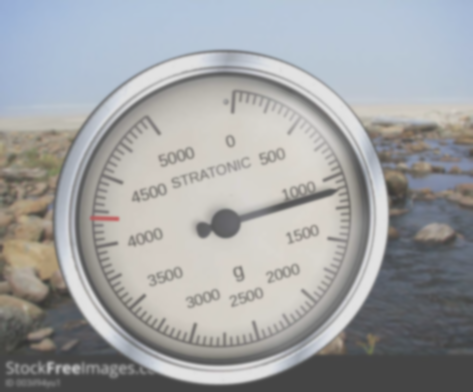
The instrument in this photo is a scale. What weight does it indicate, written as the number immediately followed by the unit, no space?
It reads 1100g
